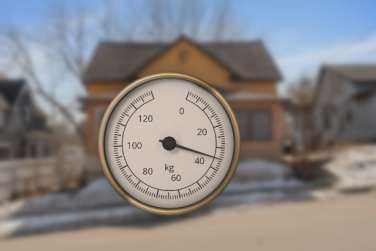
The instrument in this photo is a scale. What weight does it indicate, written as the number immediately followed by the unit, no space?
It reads 35kg
